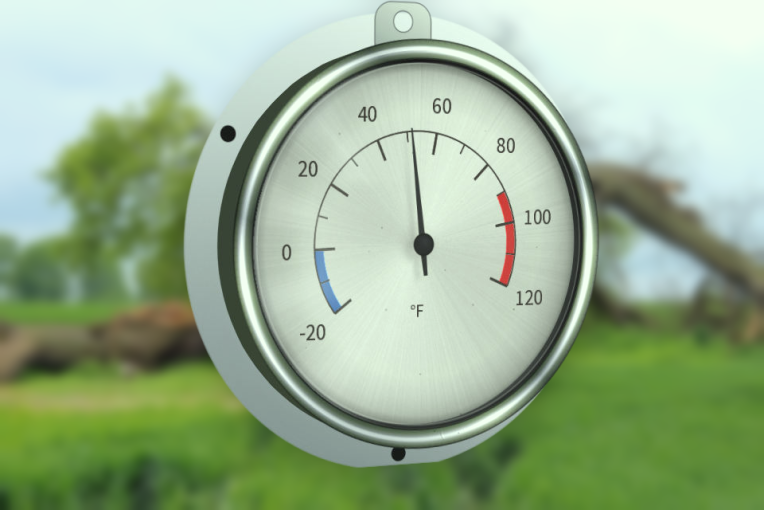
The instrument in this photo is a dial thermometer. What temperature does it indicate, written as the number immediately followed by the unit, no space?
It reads 50°F
